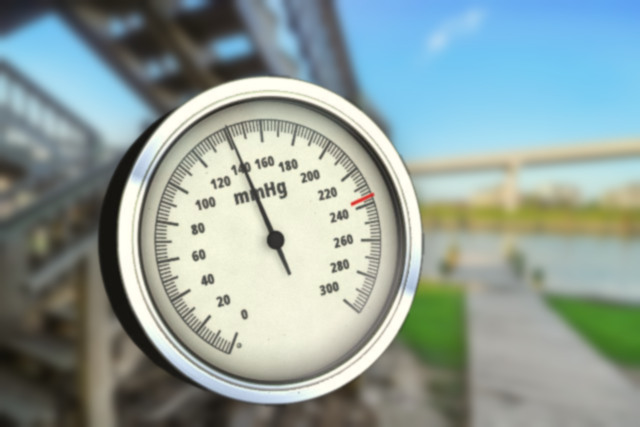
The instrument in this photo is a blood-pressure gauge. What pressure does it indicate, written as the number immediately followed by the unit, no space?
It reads 140mmHg
